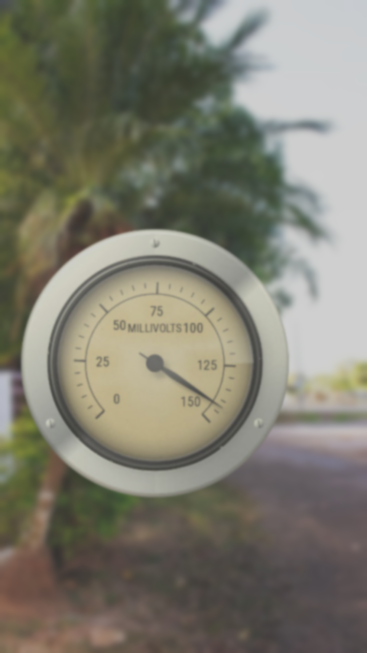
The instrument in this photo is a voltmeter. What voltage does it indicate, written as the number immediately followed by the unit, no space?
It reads 142.5mV
